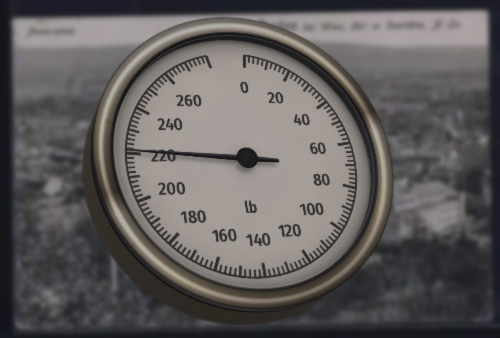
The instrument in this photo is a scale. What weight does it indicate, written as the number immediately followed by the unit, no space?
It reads 220lb
